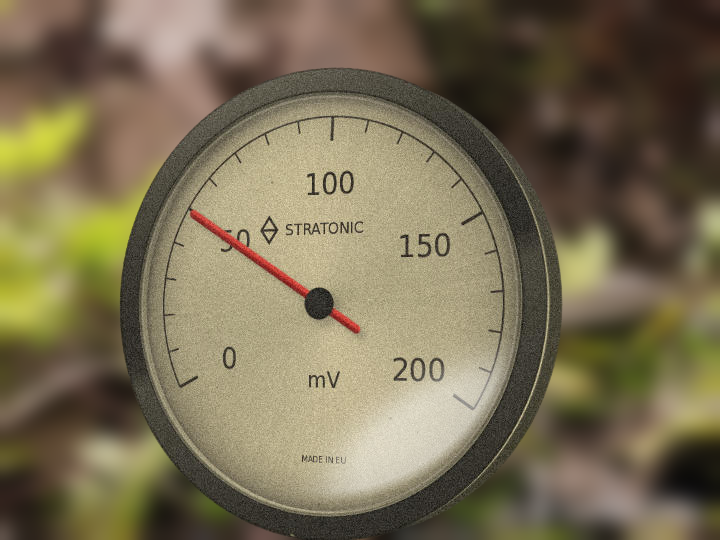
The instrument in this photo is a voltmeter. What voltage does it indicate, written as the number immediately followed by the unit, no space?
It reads 50mV
